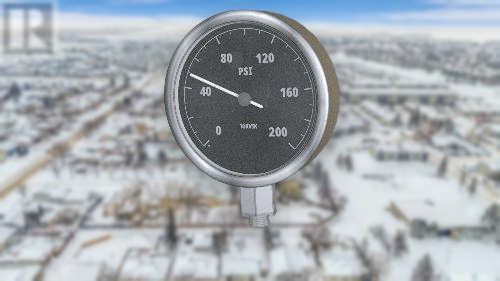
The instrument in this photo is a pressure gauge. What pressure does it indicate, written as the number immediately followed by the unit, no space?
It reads 50psi
